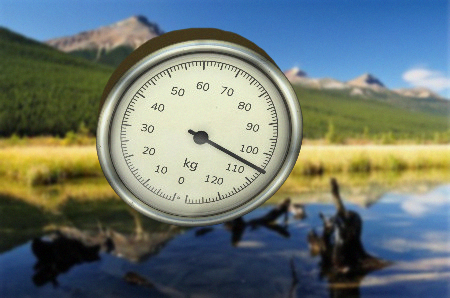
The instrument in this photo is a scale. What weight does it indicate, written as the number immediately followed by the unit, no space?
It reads 105kg
